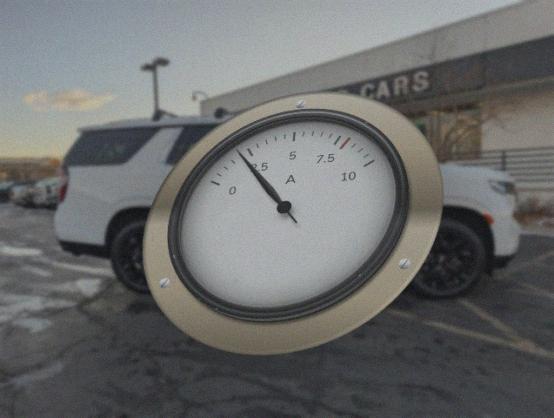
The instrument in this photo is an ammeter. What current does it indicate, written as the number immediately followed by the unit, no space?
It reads 2A
